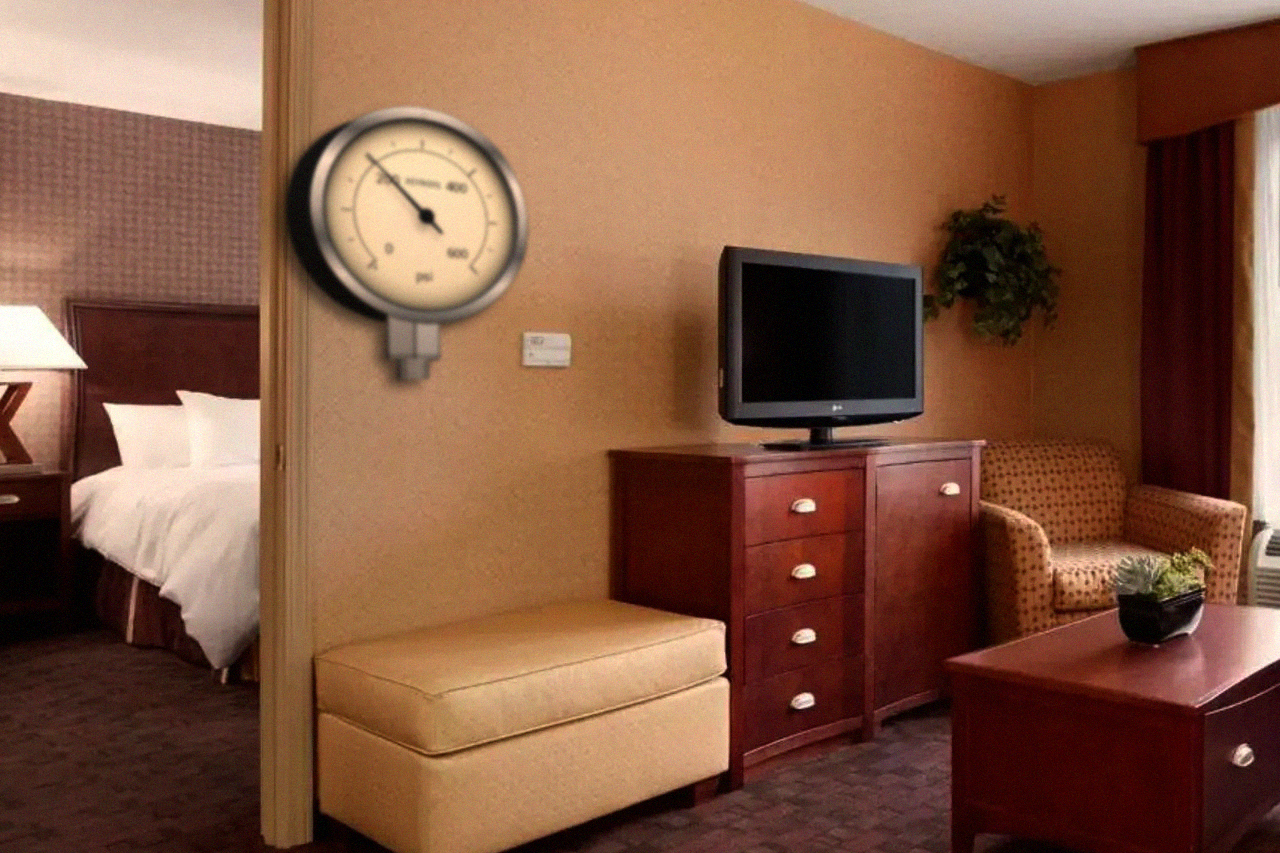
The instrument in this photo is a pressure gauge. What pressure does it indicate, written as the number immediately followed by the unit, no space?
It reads 200psi
